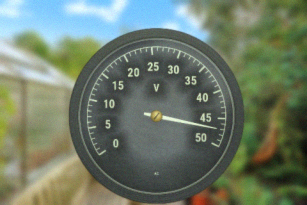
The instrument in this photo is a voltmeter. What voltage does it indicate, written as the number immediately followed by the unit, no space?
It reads 47V
